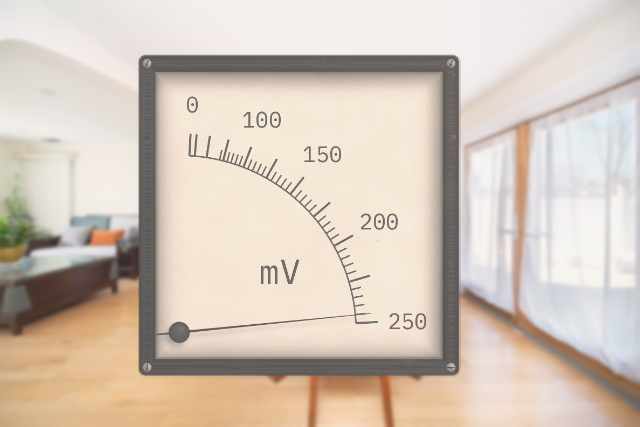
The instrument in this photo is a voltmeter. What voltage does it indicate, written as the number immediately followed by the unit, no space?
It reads 245mV
